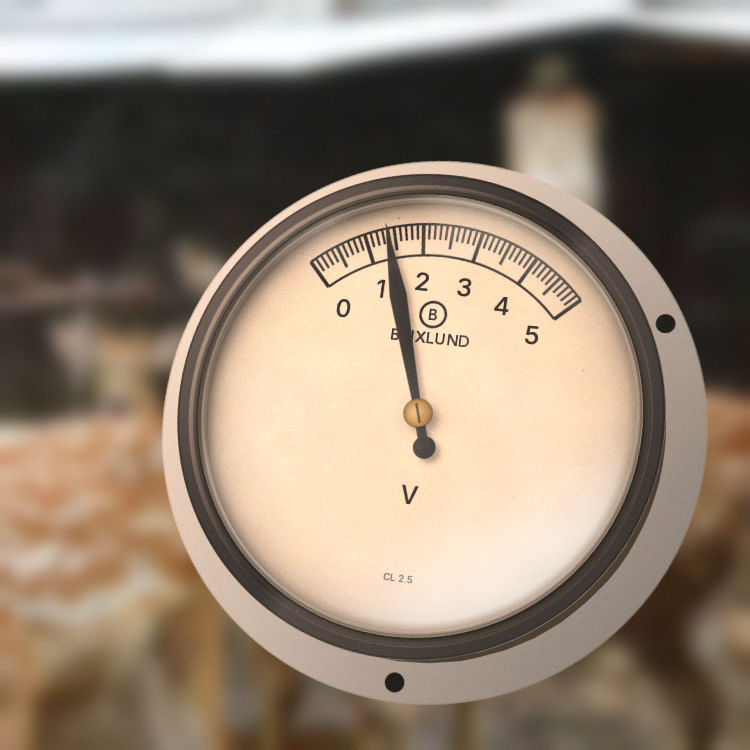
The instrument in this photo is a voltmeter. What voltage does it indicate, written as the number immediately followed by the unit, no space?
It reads 1.4V
